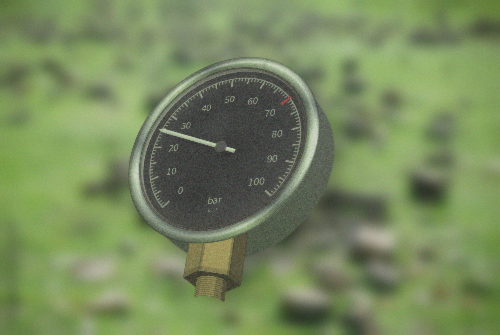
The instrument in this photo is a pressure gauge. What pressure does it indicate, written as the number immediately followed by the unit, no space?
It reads 25bar
